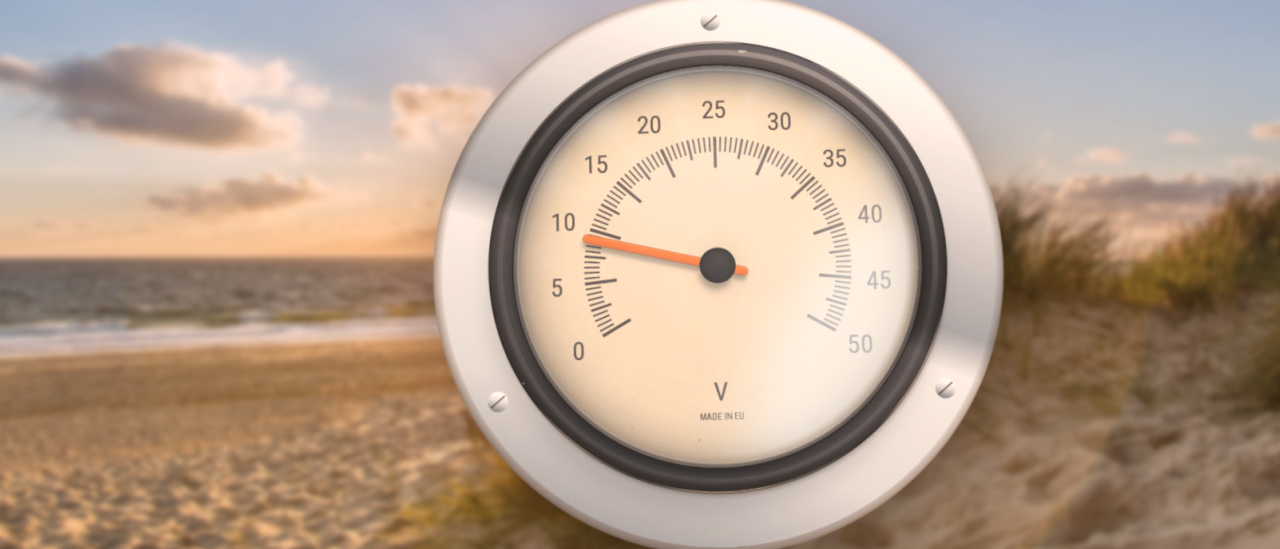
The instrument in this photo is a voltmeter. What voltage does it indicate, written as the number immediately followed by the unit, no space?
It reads 9V
